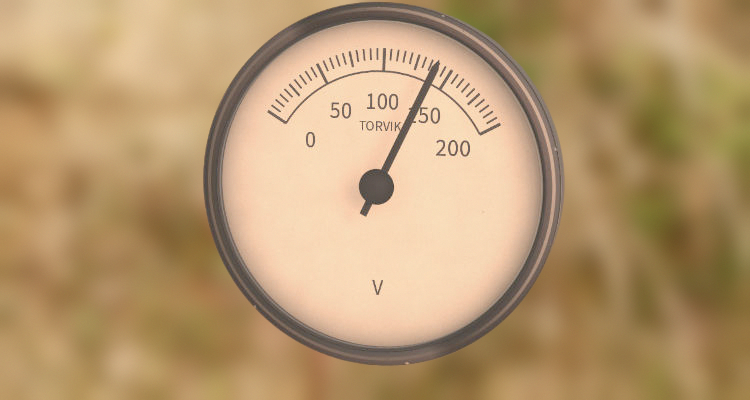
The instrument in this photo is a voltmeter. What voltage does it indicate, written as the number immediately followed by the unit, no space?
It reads 140V
